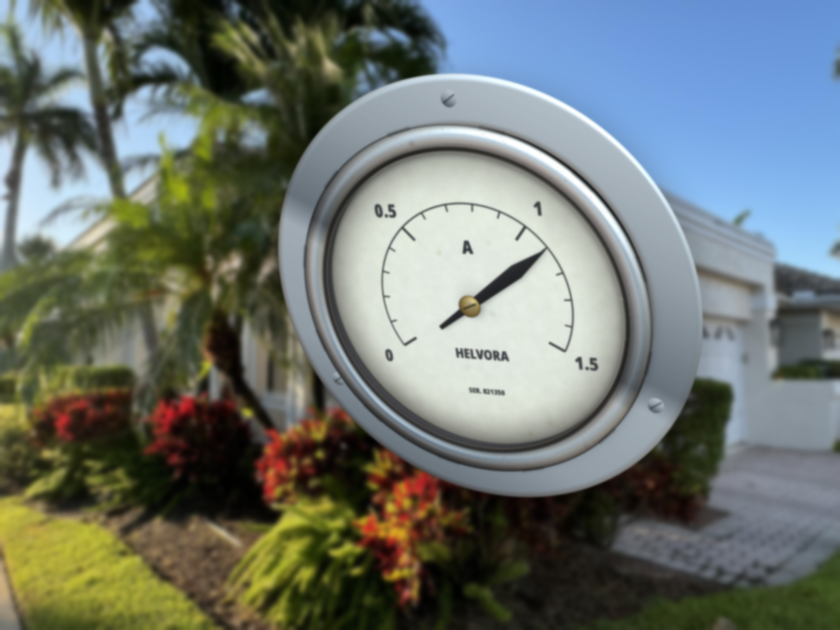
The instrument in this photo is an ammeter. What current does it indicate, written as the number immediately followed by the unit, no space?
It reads 1.1A
